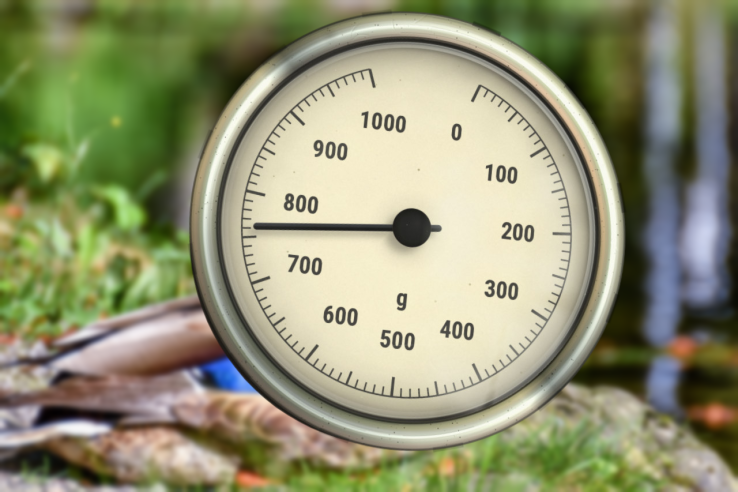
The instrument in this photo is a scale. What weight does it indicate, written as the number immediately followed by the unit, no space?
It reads 760g
